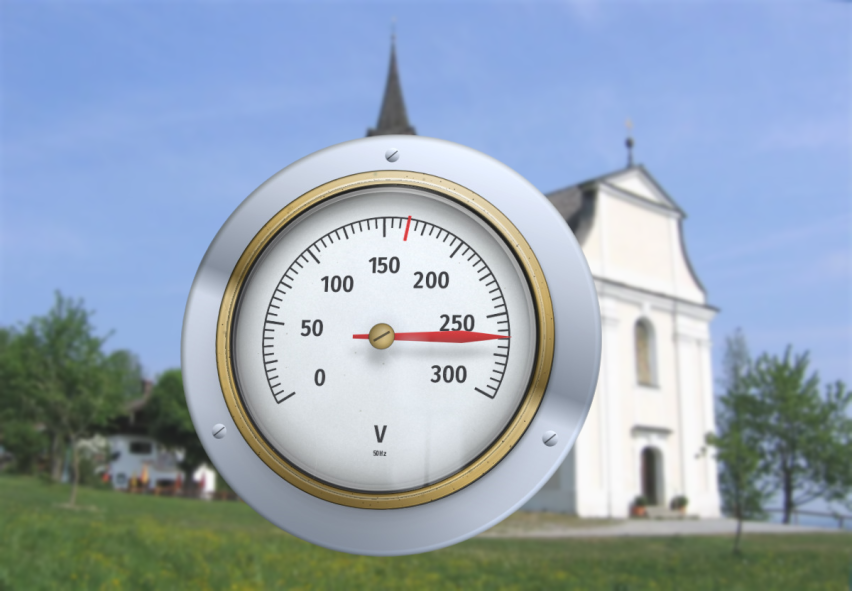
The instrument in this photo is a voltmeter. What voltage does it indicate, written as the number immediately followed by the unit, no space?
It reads 265V
